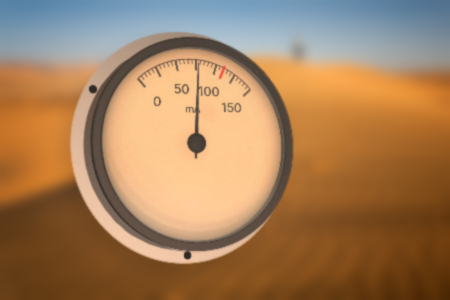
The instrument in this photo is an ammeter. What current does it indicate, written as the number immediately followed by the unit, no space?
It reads 75mA
